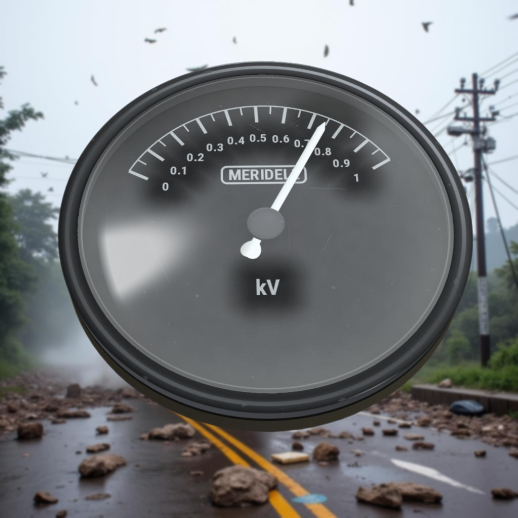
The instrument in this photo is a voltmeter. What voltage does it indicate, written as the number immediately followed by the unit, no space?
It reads 0.75kV
